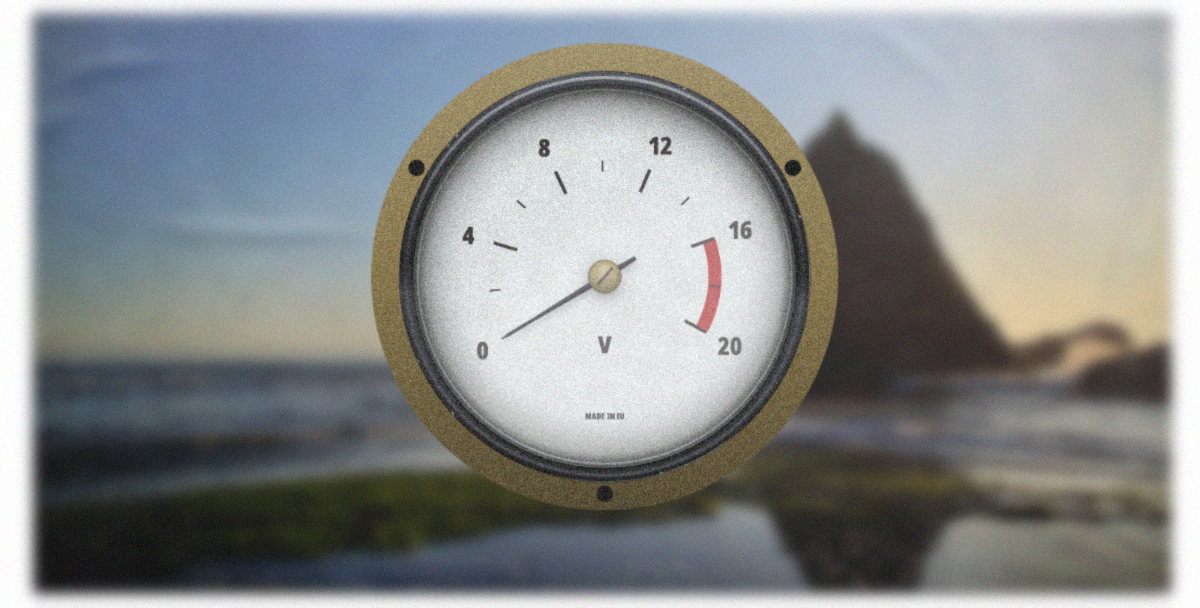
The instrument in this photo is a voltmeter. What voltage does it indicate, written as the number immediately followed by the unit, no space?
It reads 0V
